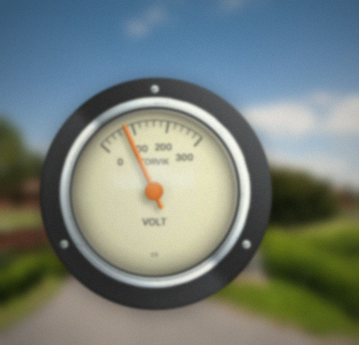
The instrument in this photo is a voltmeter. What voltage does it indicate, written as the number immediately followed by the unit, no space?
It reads 80V
